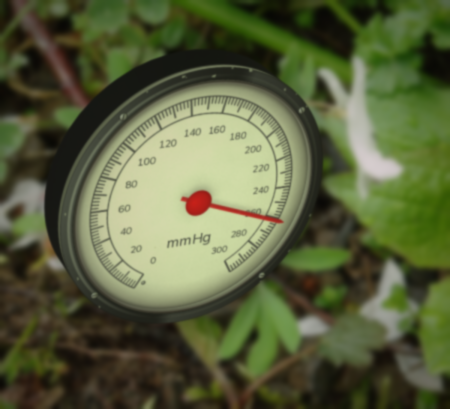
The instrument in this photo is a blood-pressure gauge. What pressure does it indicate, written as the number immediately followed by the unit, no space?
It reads 260mmHg
